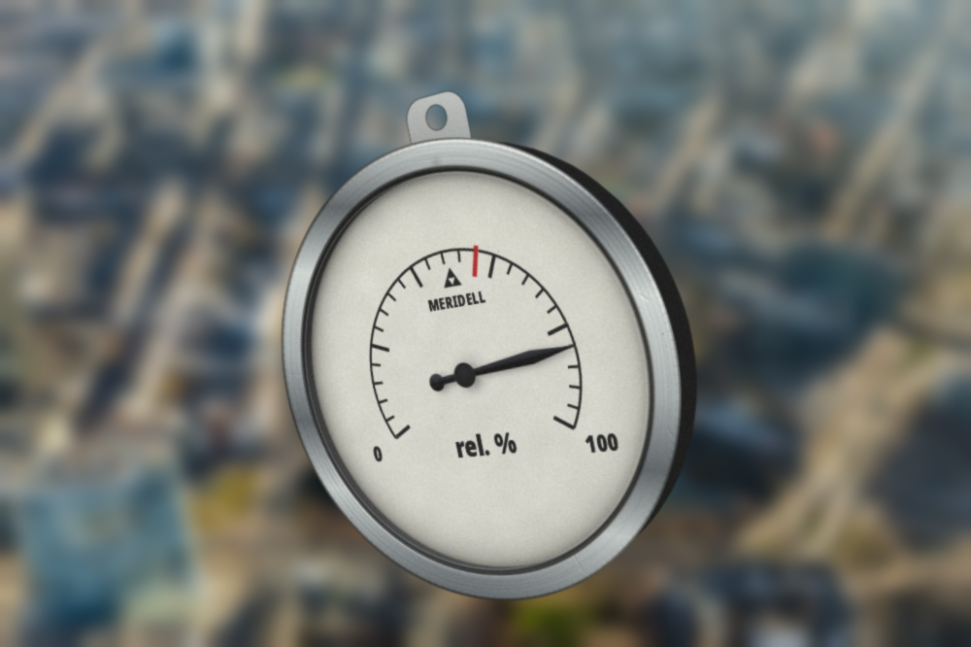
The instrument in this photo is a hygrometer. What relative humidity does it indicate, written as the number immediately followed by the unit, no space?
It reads 84%
